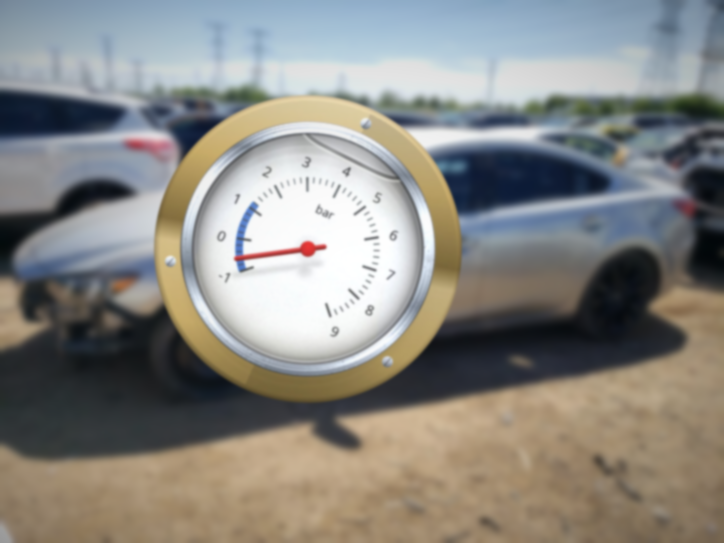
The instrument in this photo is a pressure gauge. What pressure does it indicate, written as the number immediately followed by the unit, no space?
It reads -0.6bar
